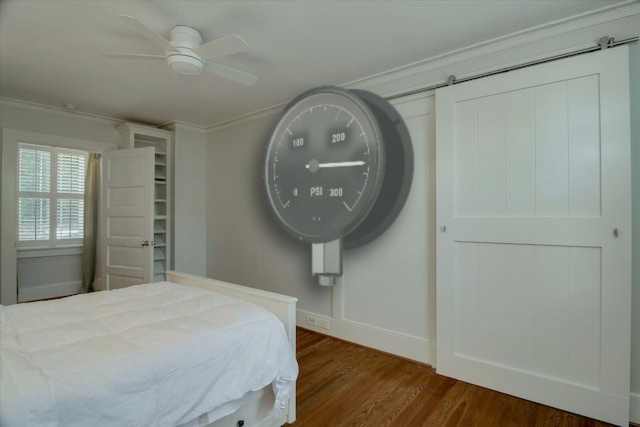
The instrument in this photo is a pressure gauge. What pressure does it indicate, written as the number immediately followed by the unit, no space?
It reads 250psi
